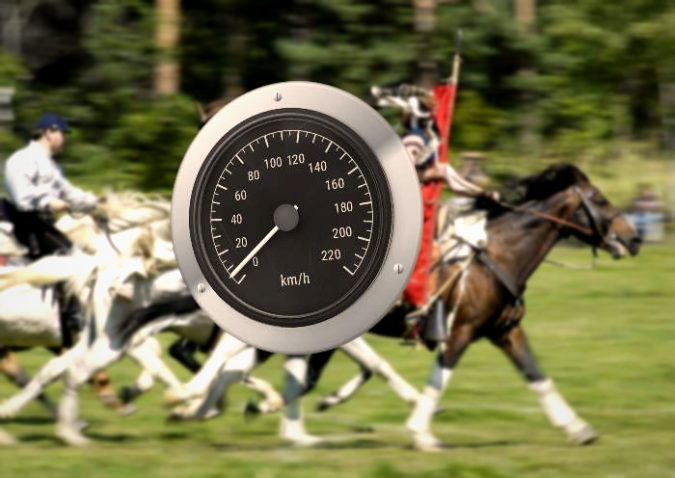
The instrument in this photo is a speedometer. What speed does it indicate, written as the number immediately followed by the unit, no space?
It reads 5km/h
